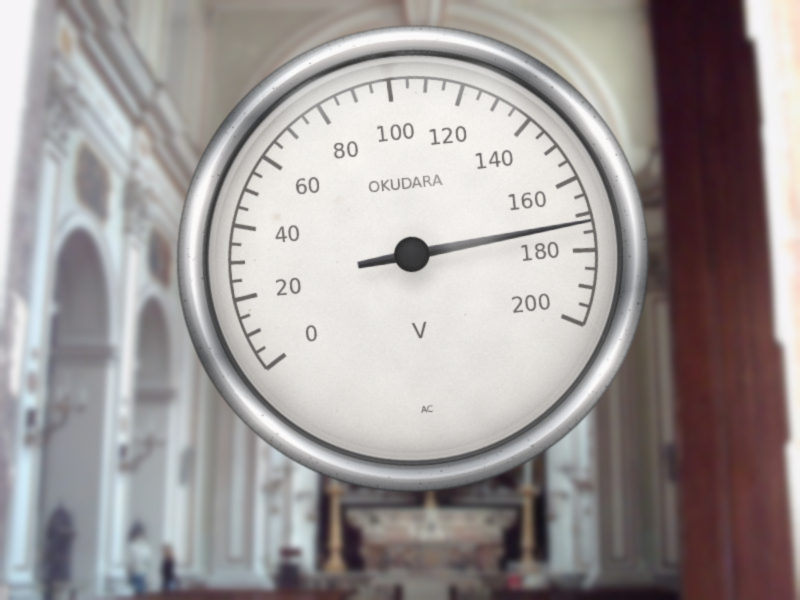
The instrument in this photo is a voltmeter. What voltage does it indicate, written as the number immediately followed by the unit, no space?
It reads 172.5V
